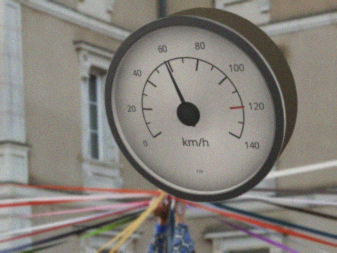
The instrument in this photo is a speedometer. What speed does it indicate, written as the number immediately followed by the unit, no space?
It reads 60km/h
